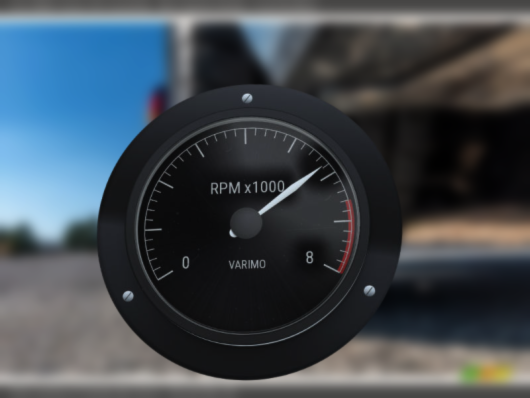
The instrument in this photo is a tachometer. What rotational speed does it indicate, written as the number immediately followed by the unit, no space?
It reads 5800rpm
